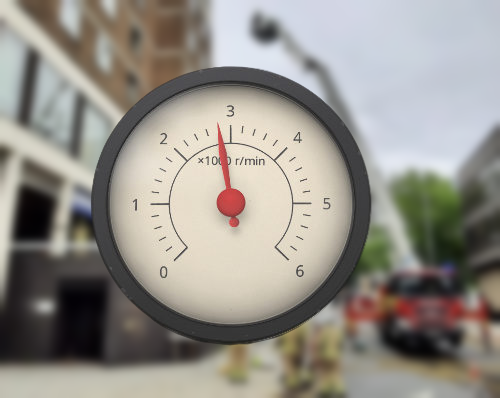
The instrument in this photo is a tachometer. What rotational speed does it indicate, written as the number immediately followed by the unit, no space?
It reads 2800rpm
